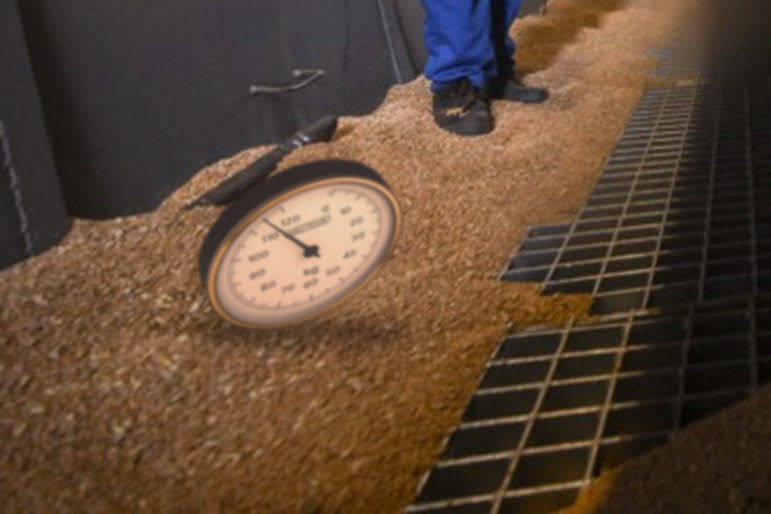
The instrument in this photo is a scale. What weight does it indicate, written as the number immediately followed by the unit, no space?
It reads 115kg
